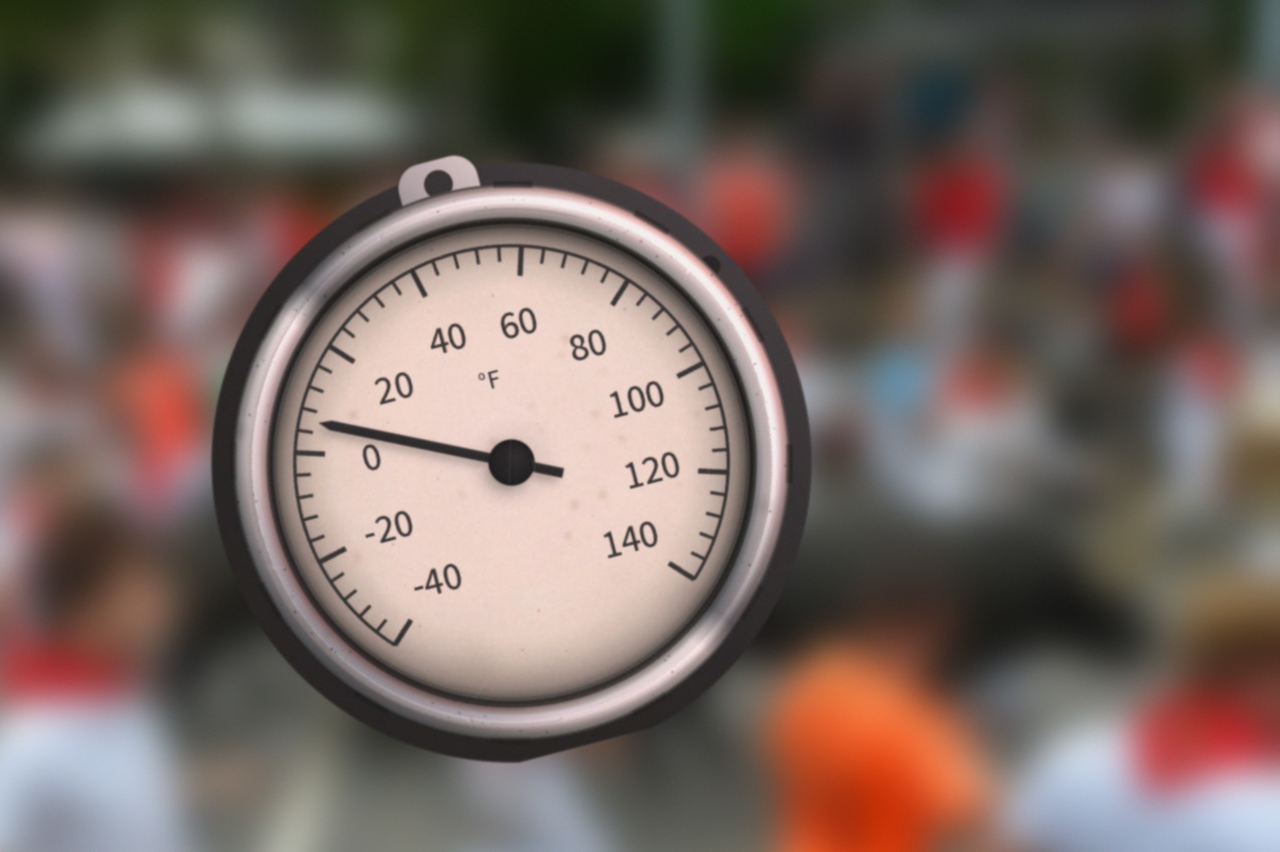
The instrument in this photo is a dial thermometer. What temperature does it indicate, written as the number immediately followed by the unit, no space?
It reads 6°F
